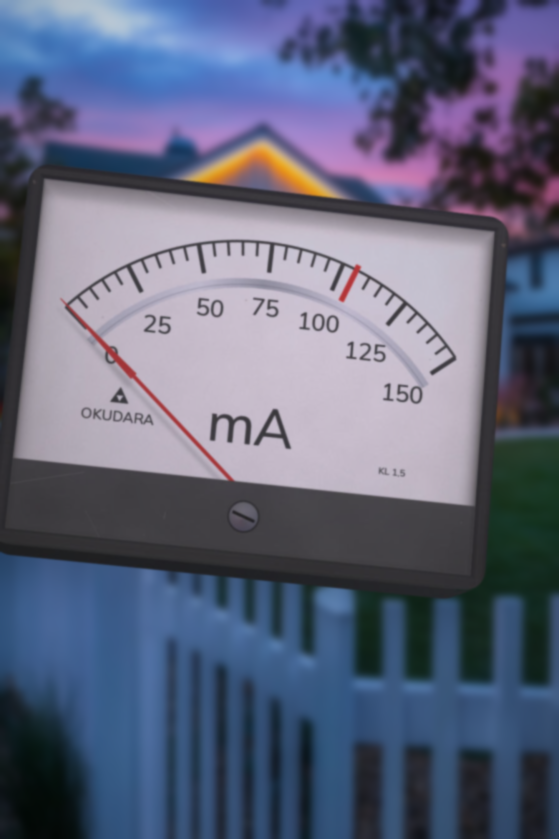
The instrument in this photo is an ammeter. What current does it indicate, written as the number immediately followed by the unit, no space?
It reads 0mA
